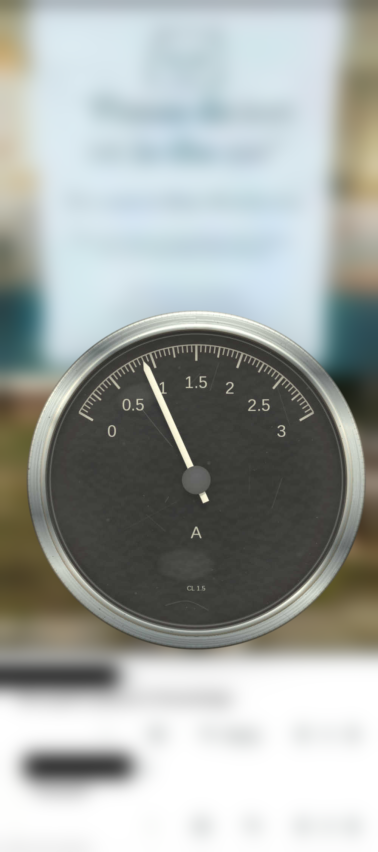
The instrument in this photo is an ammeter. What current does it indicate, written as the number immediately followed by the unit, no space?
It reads 0.9A
